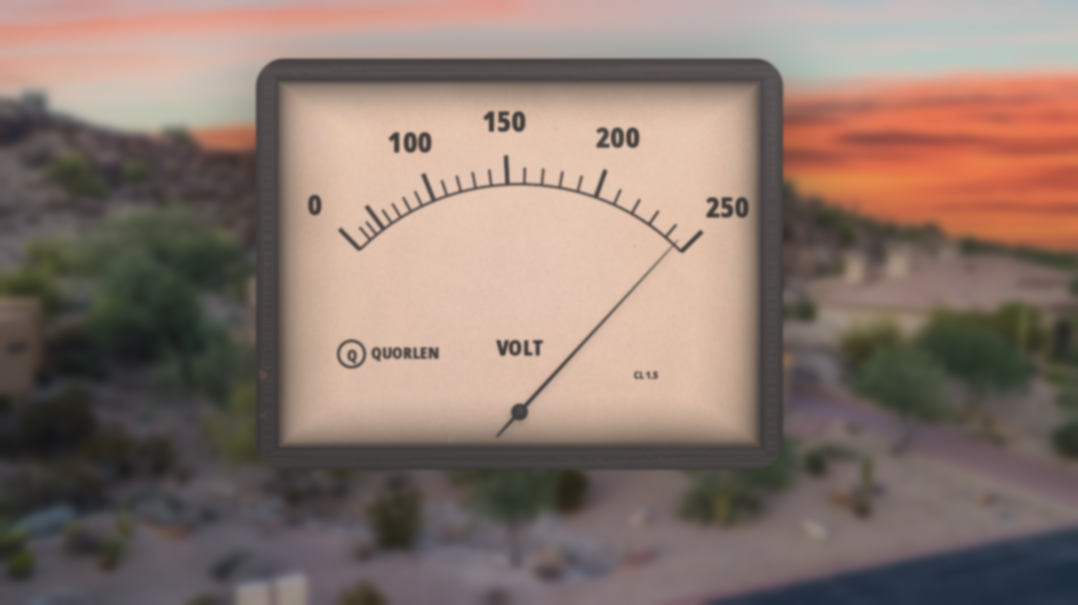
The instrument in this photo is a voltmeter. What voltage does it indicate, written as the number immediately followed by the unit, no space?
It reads 245V
